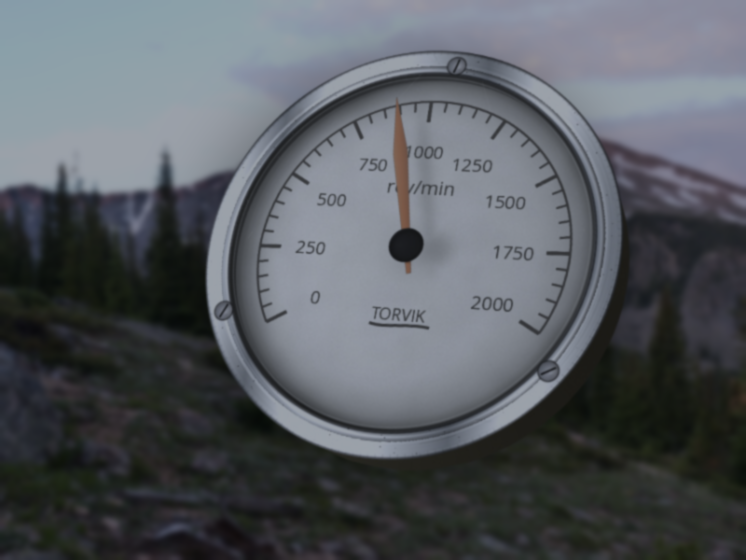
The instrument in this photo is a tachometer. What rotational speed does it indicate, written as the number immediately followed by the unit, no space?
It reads 900rpm
